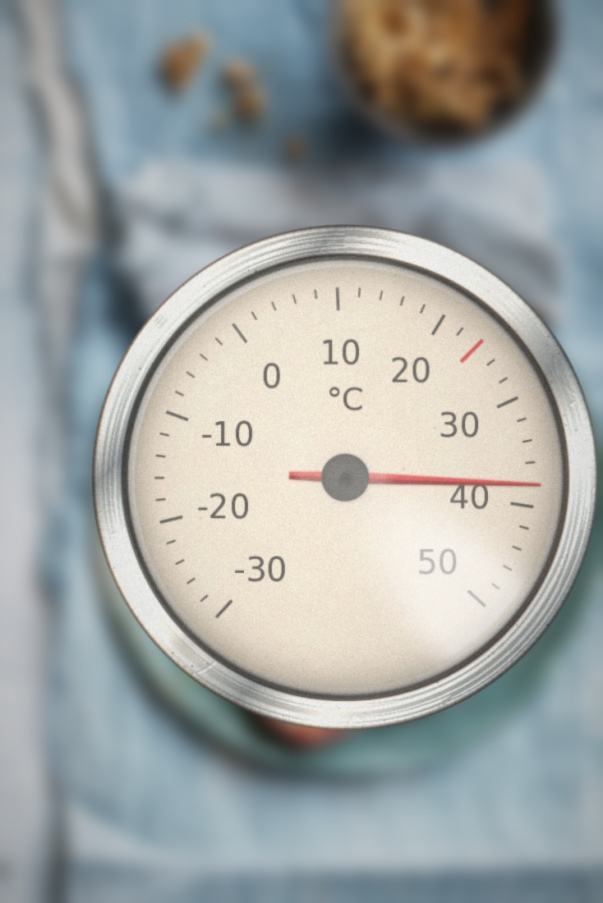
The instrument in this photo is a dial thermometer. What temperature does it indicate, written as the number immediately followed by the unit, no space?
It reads 38°C
